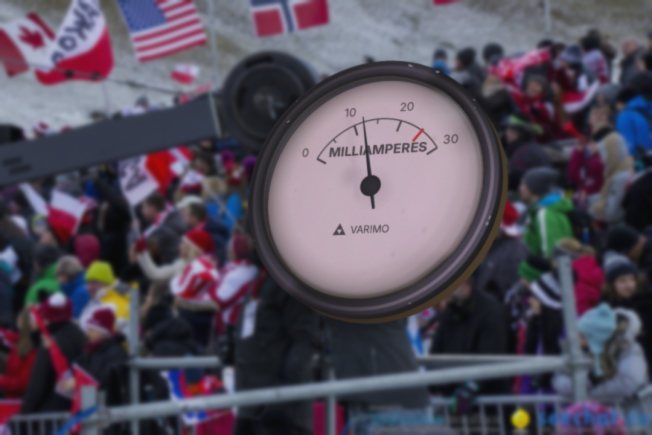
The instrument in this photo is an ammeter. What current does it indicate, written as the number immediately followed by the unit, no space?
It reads 12.5mA
